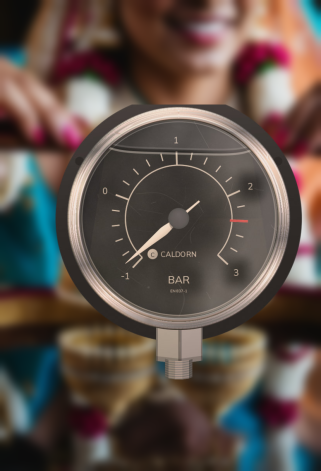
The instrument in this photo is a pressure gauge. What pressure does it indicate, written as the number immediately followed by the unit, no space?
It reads -0.9bar
